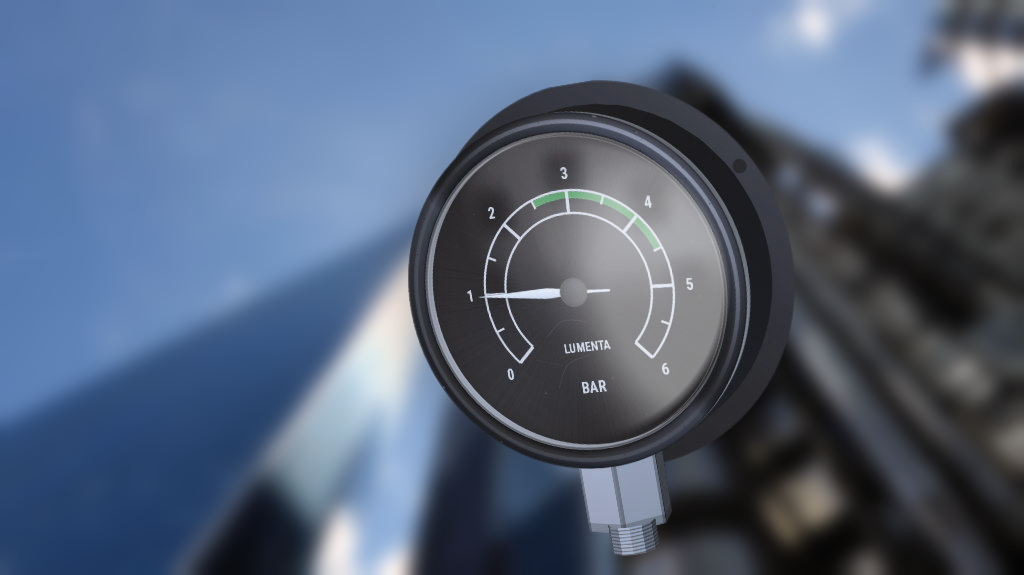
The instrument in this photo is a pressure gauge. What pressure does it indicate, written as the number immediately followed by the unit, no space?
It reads 1bar
